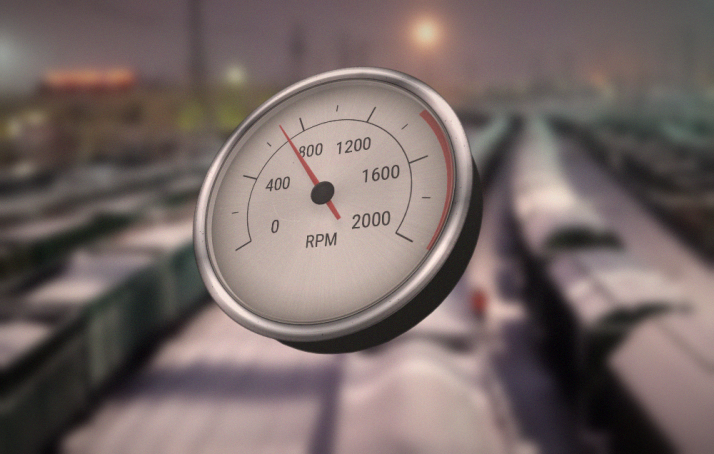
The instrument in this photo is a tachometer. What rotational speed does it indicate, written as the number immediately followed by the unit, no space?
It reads 700rpm
